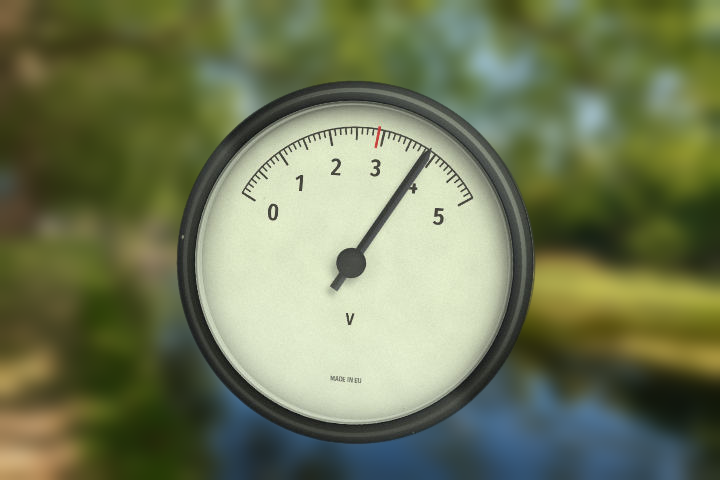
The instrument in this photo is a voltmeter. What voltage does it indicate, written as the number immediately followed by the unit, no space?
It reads 3.9V
